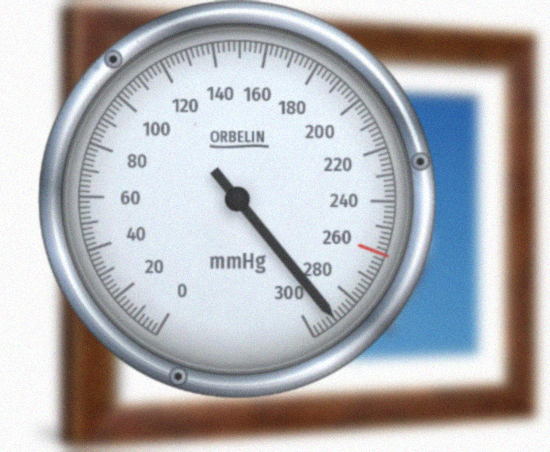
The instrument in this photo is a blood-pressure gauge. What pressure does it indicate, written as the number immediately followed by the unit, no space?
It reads 290mmHg
